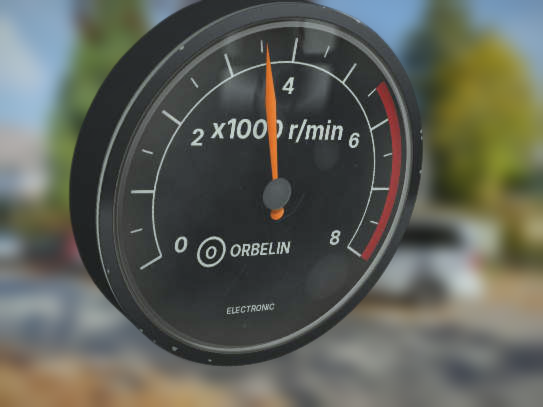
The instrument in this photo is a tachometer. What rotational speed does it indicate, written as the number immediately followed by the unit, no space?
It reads 3500rpm
